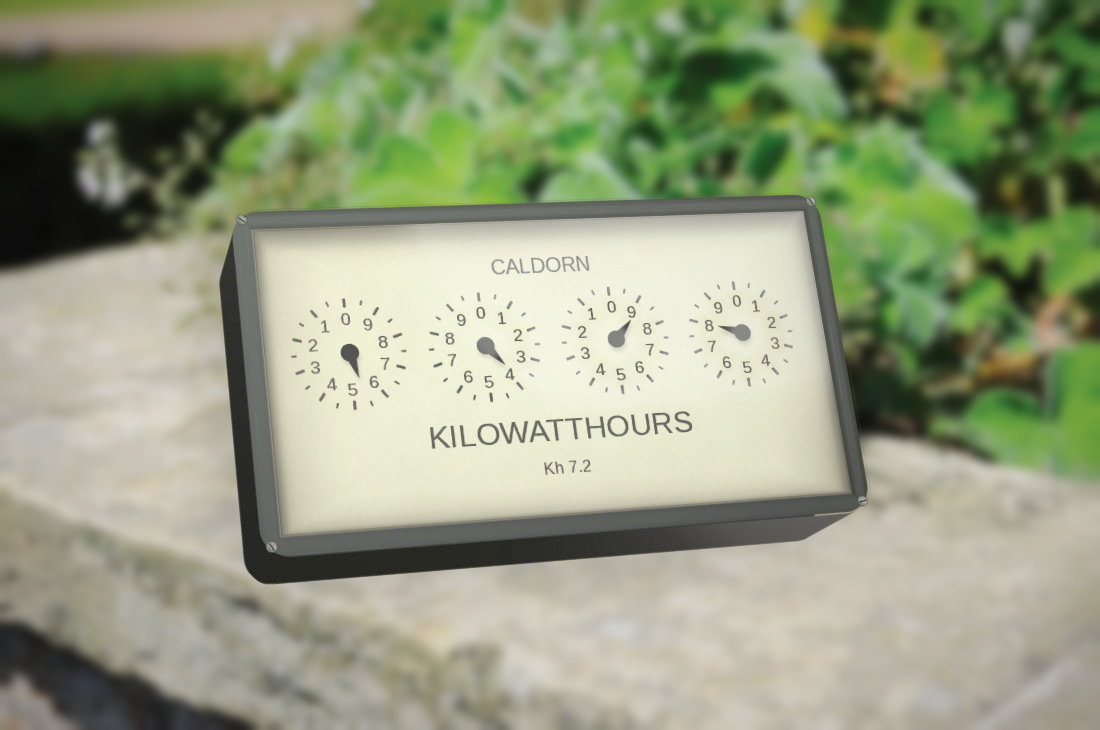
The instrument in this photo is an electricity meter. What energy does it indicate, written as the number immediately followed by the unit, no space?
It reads 5388kWh
